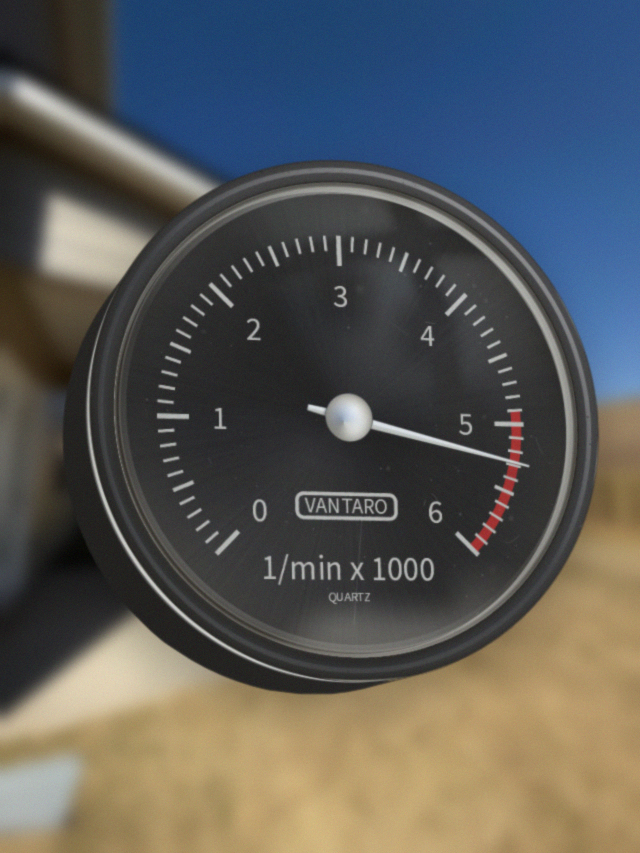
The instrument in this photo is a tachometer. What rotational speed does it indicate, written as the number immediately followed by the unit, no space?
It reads 5300rpm
